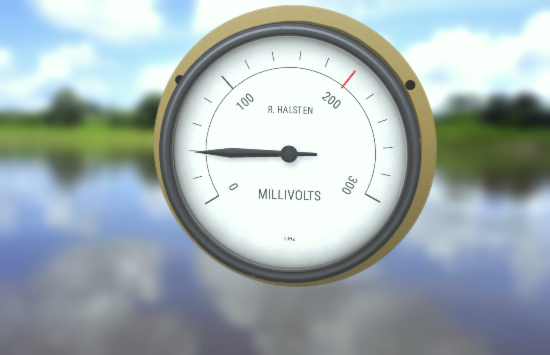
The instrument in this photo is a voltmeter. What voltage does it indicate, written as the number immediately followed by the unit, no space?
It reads 40mV
